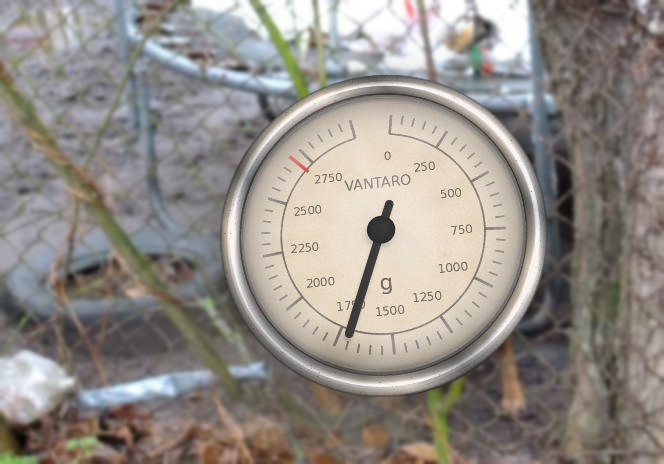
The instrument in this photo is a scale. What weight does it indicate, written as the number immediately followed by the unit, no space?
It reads 1700g
